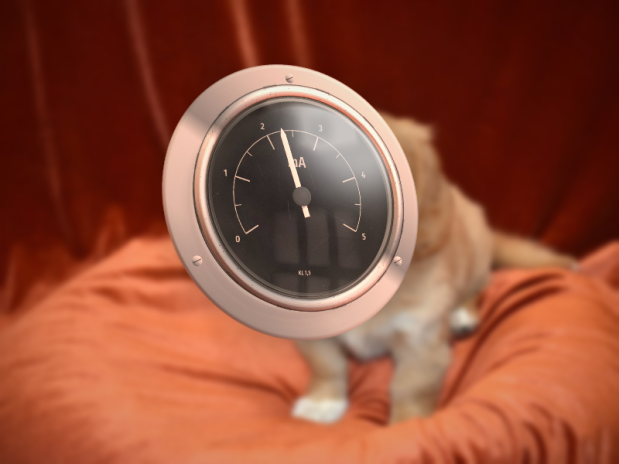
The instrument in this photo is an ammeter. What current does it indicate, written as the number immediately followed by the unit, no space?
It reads 2.25mA
